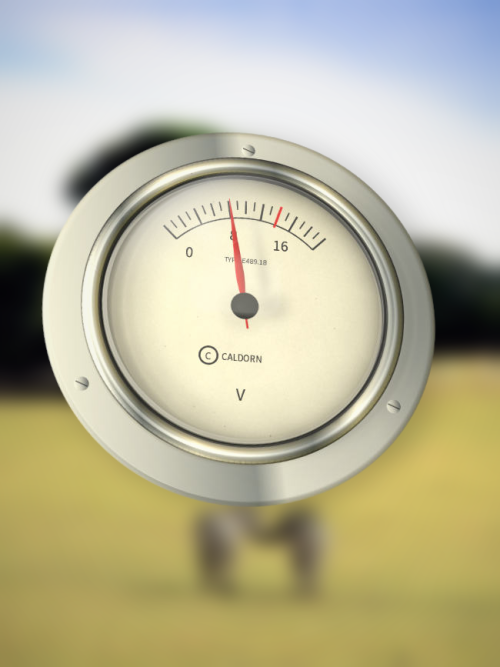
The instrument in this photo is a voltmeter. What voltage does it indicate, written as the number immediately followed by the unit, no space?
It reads 8V
